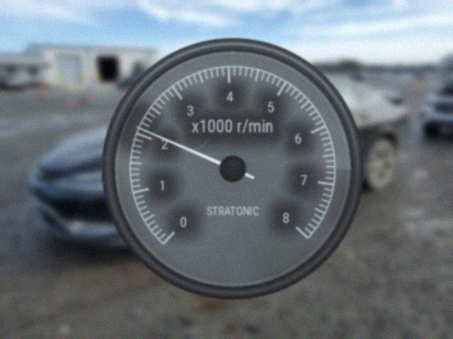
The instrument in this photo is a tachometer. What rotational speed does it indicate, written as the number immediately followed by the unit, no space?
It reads 2100rpm
